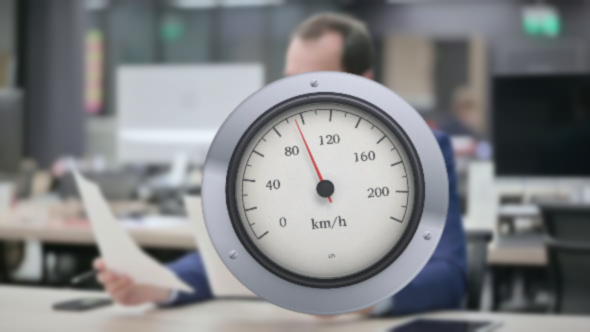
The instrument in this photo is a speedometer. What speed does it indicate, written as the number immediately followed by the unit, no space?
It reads 95km/h
